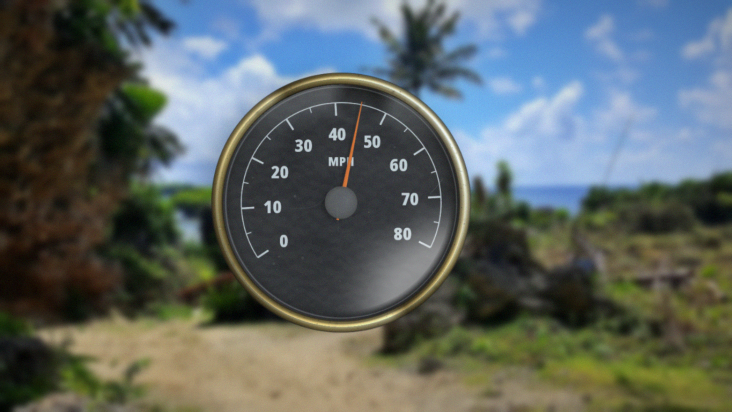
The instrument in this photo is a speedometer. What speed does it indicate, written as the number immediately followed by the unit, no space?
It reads 45mph
